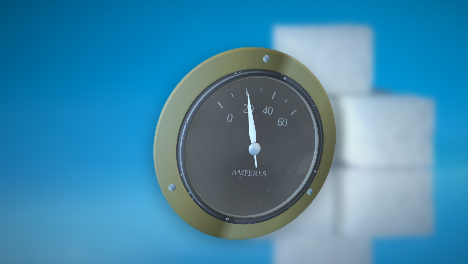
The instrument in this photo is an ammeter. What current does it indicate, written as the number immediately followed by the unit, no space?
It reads 20A
